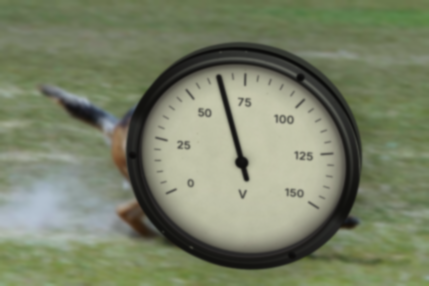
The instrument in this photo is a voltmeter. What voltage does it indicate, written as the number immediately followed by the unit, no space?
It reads 65V
